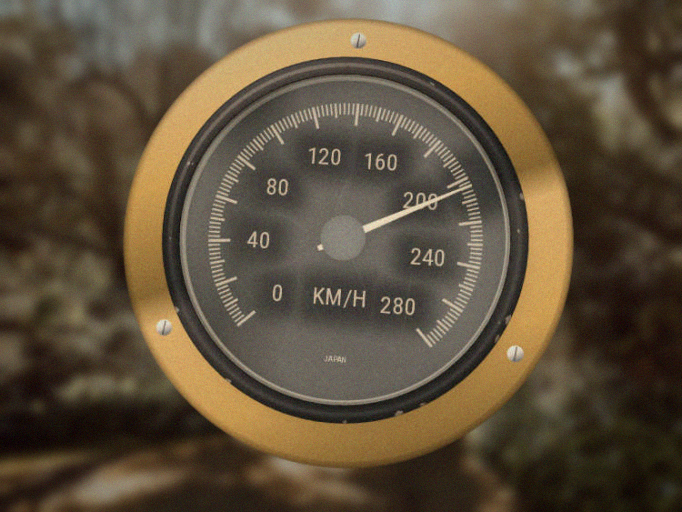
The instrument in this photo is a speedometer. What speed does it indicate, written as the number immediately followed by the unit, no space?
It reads 204km/h
